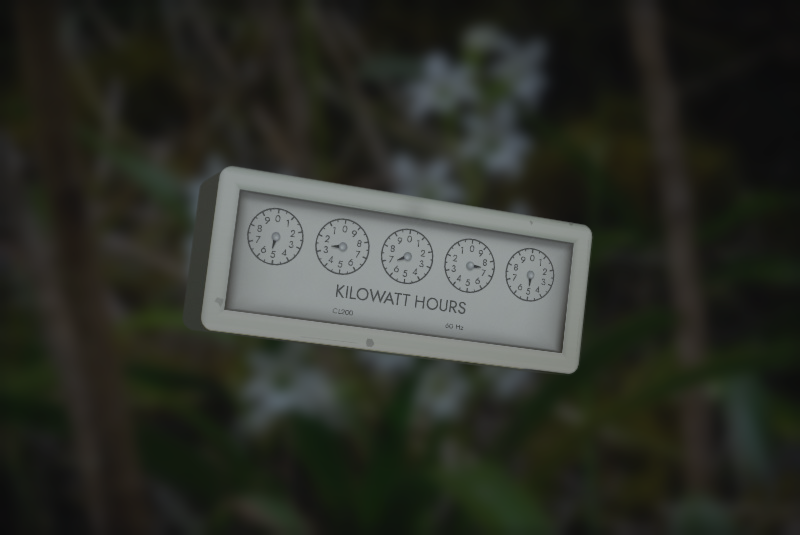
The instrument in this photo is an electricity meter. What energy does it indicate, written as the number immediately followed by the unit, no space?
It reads 52675kWh
